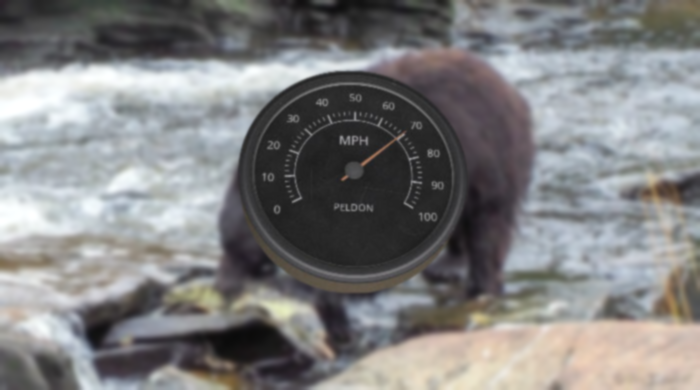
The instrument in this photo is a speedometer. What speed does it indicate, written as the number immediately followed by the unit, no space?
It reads 70mph
